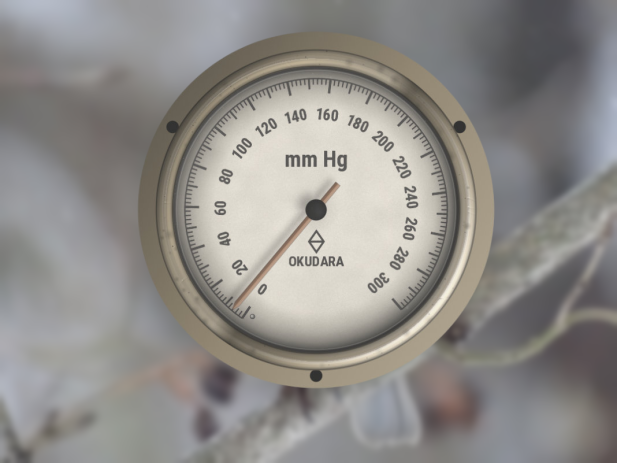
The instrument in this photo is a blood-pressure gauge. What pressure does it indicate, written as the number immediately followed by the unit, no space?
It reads 6mmHg
